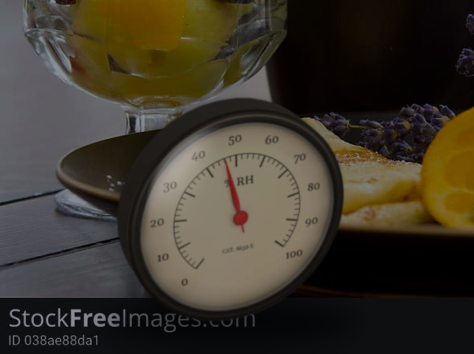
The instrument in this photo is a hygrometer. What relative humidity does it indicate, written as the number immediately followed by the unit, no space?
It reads 46%
